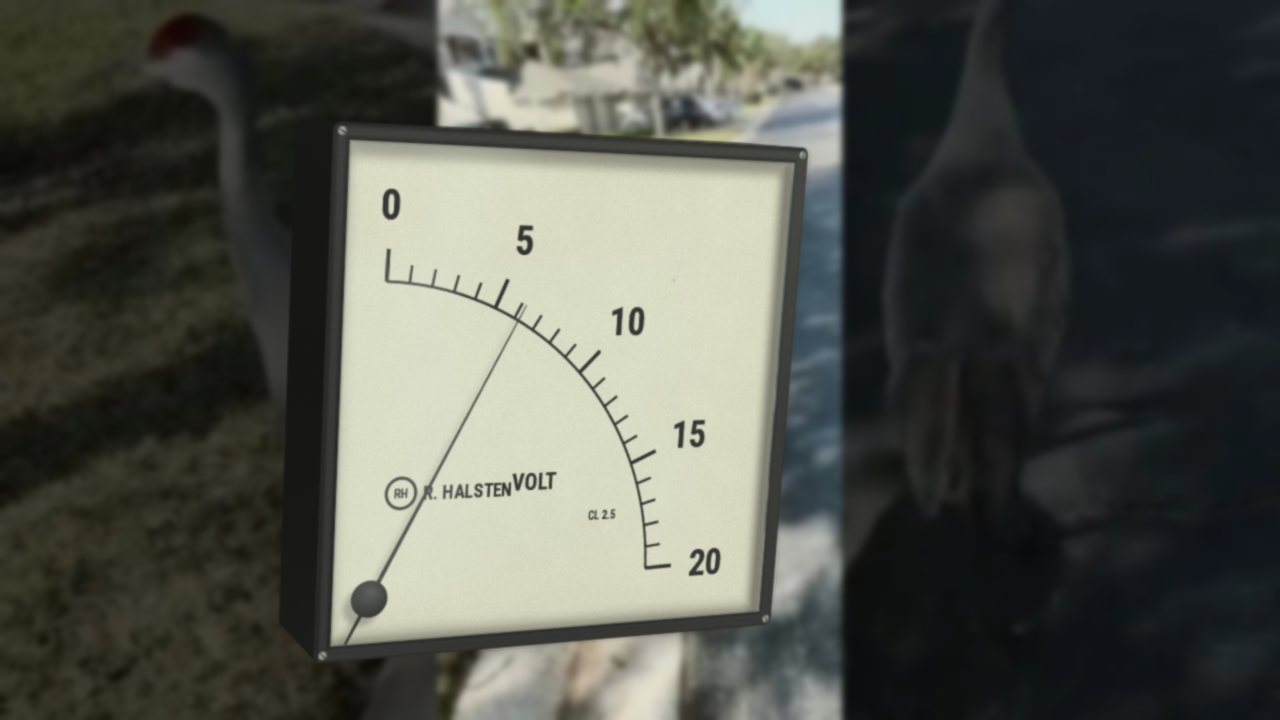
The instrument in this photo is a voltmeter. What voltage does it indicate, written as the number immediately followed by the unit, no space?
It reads 6V
